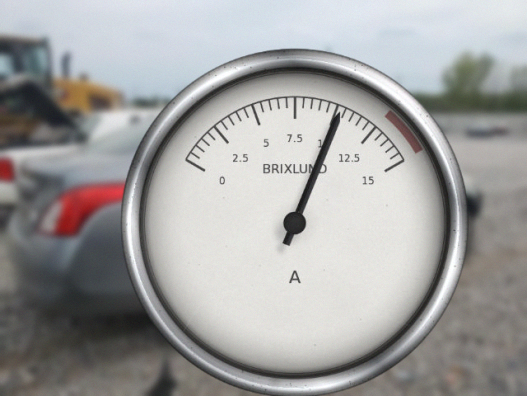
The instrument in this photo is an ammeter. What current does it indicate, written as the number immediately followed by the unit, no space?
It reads 10.25A
